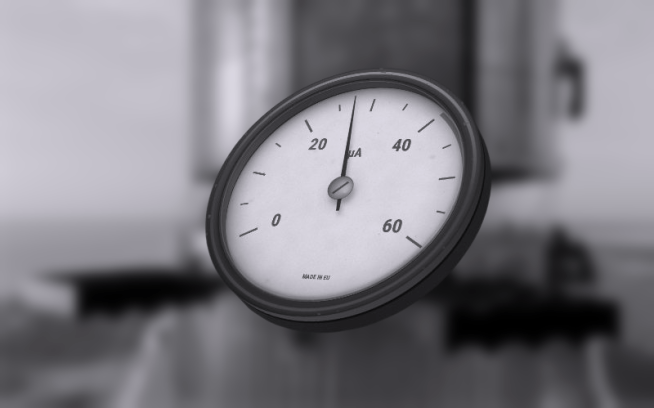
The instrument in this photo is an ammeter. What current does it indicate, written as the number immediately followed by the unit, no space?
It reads 27.5µA
